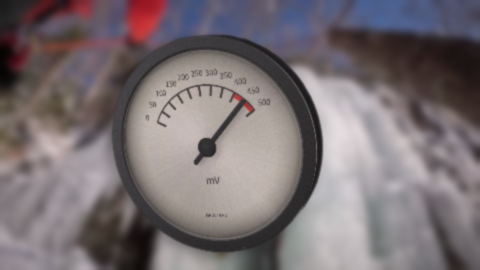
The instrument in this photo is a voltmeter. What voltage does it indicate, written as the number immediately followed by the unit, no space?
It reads 450mV
